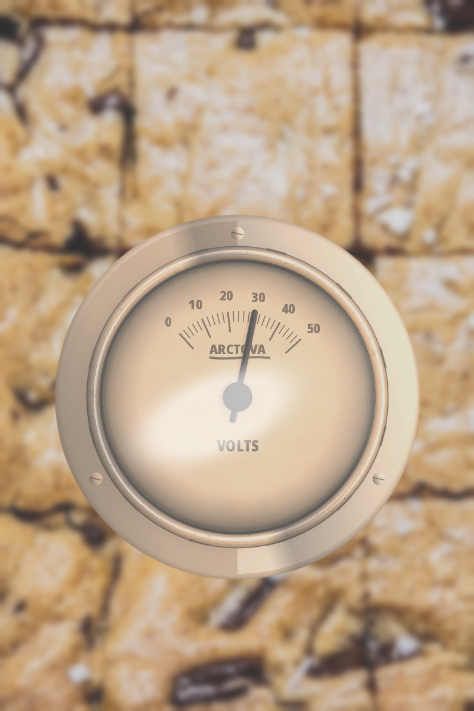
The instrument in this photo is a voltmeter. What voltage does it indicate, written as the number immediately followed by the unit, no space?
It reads 30V
